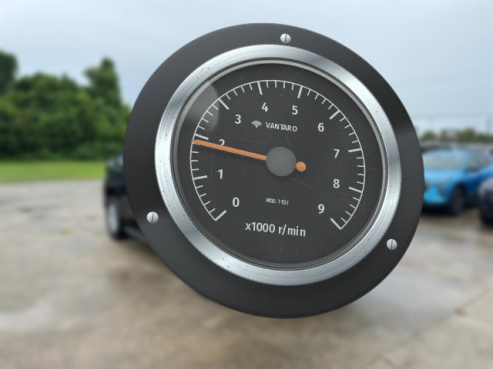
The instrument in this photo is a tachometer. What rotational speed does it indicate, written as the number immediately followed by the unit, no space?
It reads 1800rpm
